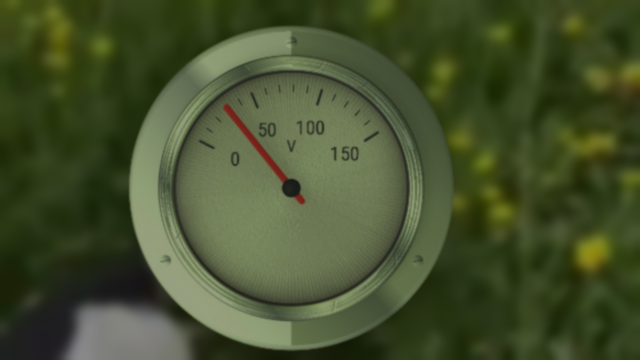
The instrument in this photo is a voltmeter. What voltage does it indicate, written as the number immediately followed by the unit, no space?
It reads 30V
